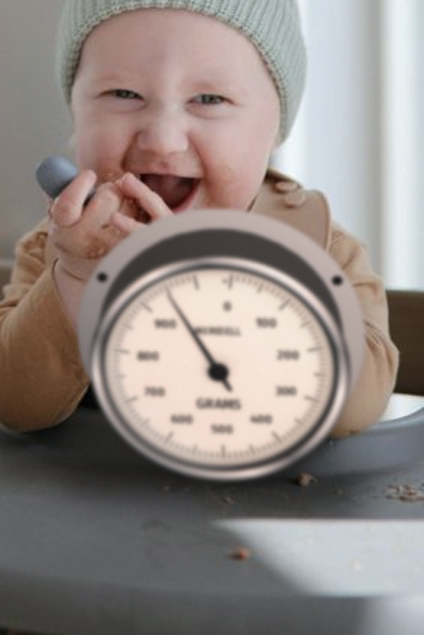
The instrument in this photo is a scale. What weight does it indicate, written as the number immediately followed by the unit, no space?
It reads 950g
